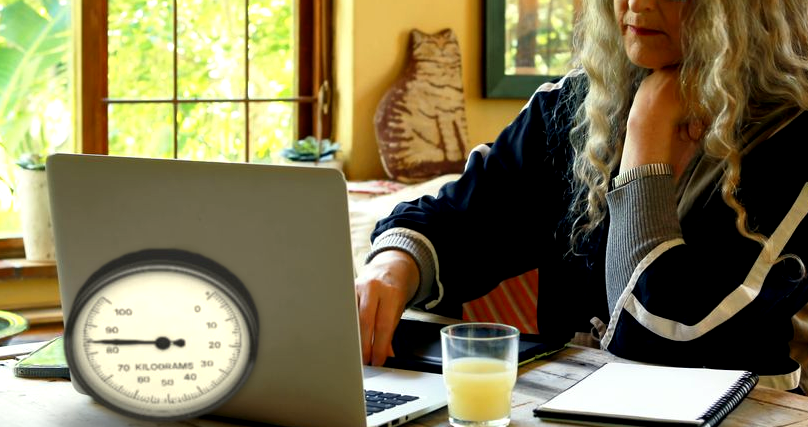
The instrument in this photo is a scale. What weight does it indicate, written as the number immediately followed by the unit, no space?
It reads 85kg
